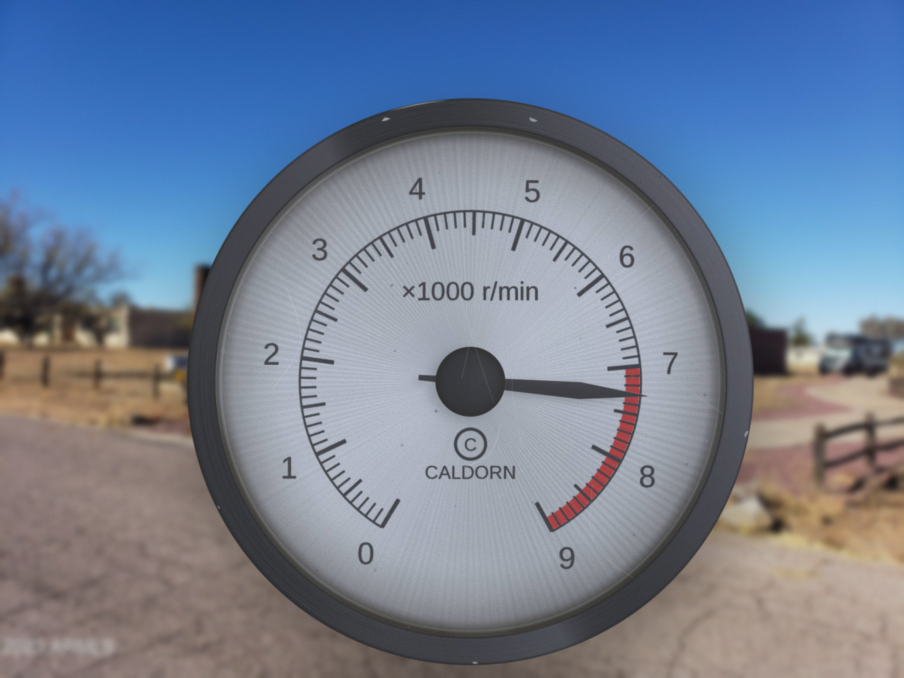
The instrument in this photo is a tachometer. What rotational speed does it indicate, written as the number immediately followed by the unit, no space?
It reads 7300rpm
